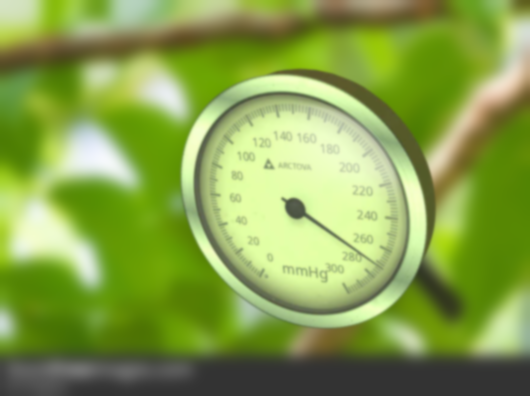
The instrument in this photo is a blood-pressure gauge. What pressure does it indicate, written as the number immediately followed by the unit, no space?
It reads 270mmHg
